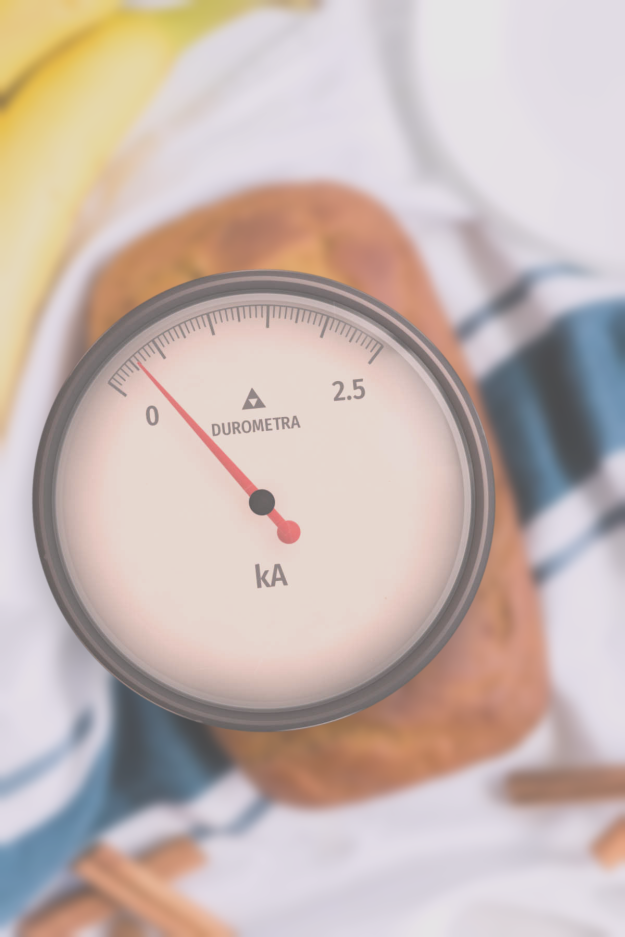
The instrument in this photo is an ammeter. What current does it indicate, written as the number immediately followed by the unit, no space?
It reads 0.3kA
